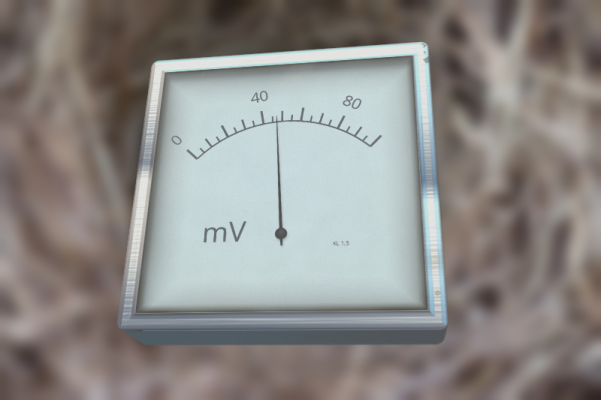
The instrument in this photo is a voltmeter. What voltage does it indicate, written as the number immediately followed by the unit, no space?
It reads 47.5mV
